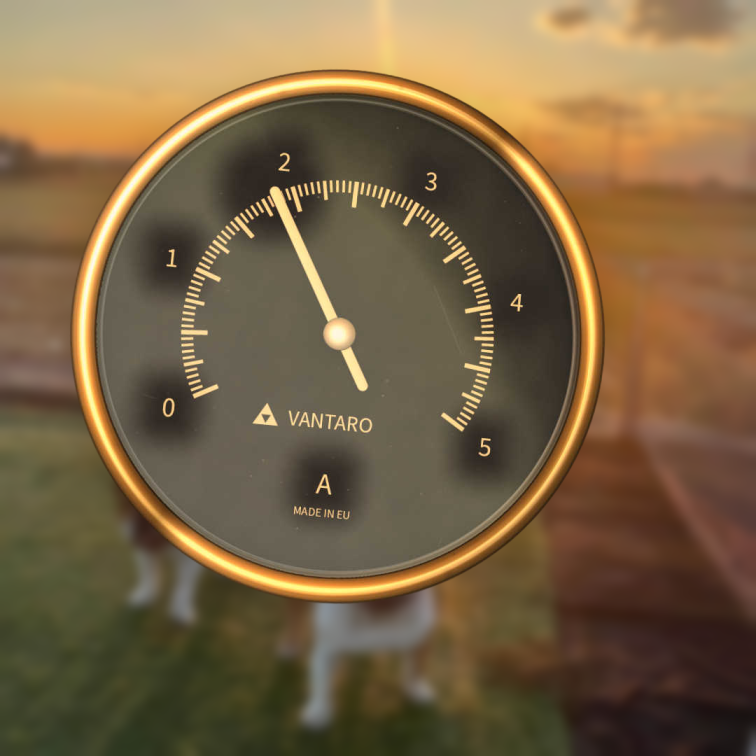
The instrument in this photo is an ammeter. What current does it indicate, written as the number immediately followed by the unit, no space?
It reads 1.85A
